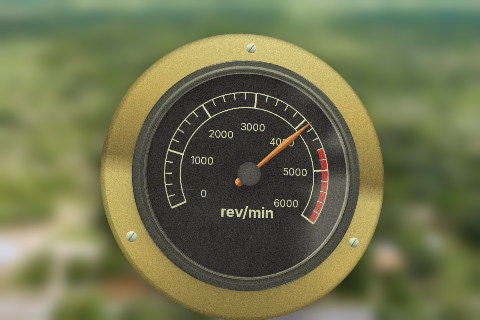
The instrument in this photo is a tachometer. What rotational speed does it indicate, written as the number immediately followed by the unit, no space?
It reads 4100rpm
